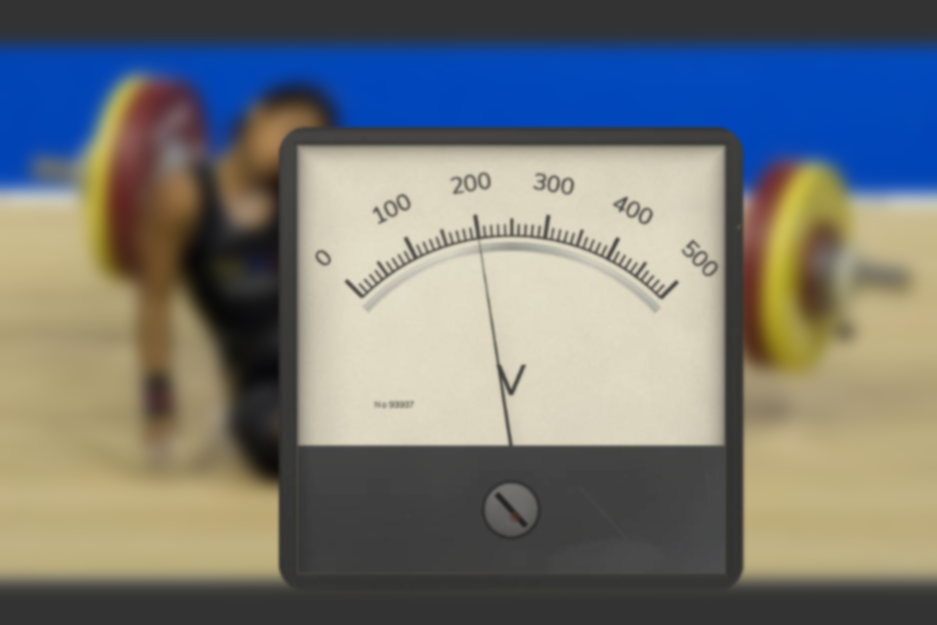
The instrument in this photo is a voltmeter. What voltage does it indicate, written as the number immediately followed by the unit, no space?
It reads 200V
